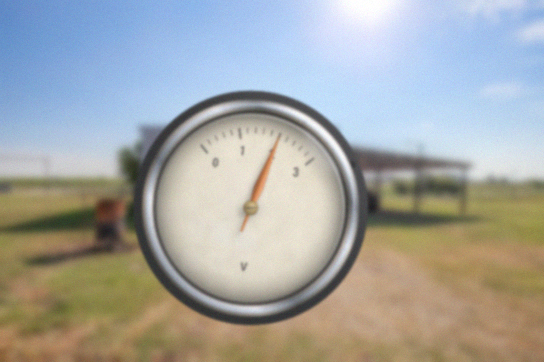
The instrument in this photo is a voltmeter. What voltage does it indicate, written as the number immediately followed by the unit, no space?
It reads 2V
